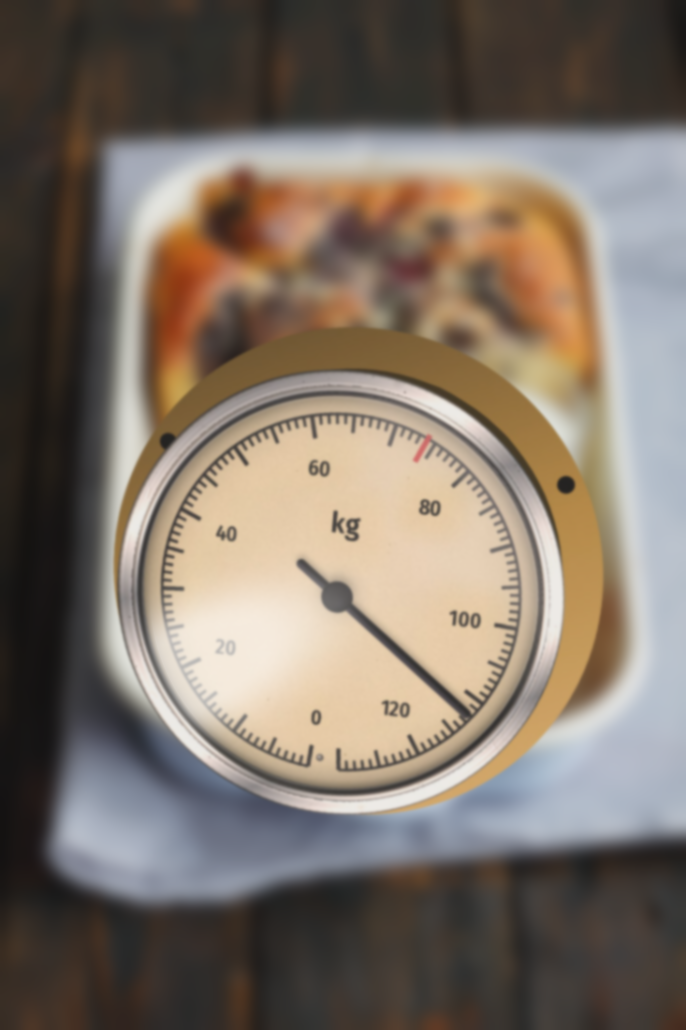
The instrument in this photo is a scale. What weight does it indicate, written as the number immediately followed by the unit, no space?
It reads 112kg
